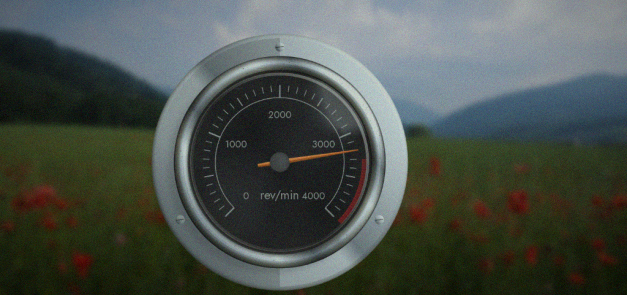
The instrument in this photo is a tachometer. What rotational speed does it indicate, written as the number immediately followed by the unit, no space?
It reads 3200rpm
